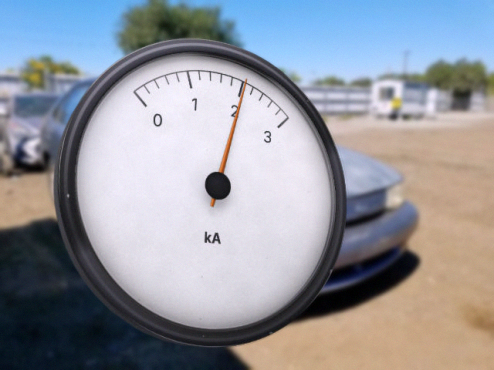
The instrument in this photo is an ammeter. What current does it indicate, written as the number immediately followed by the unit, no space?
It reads 2kA
